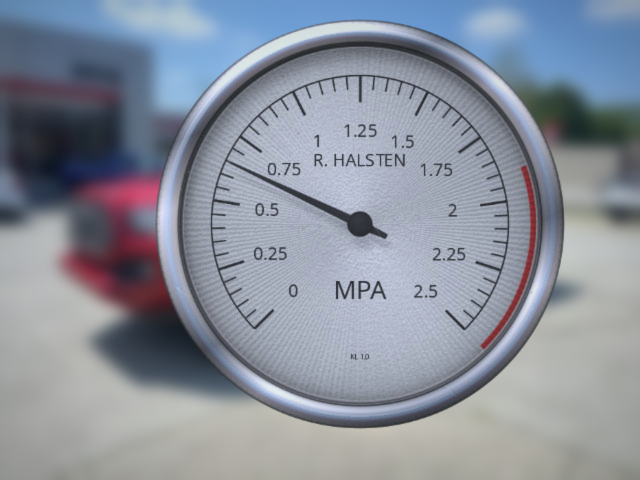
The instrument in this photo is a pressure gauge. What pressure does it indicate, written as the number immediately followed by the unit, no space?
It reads 0.65MPa
